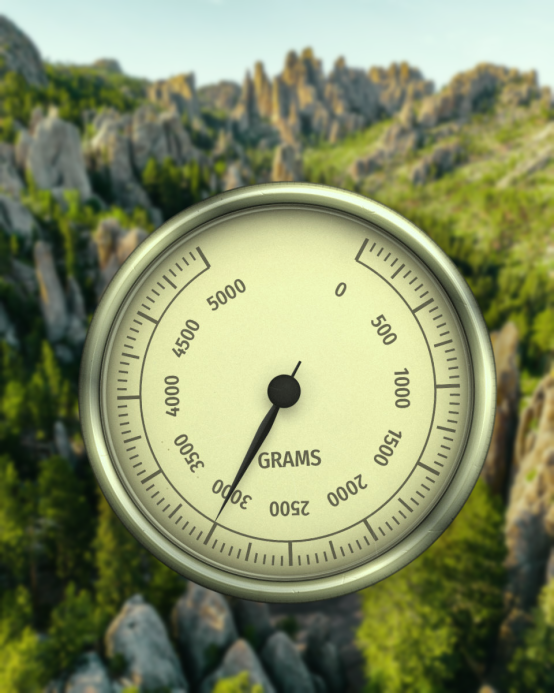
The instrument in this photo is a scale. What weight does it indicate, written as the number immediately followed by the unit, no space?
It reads 3000g
